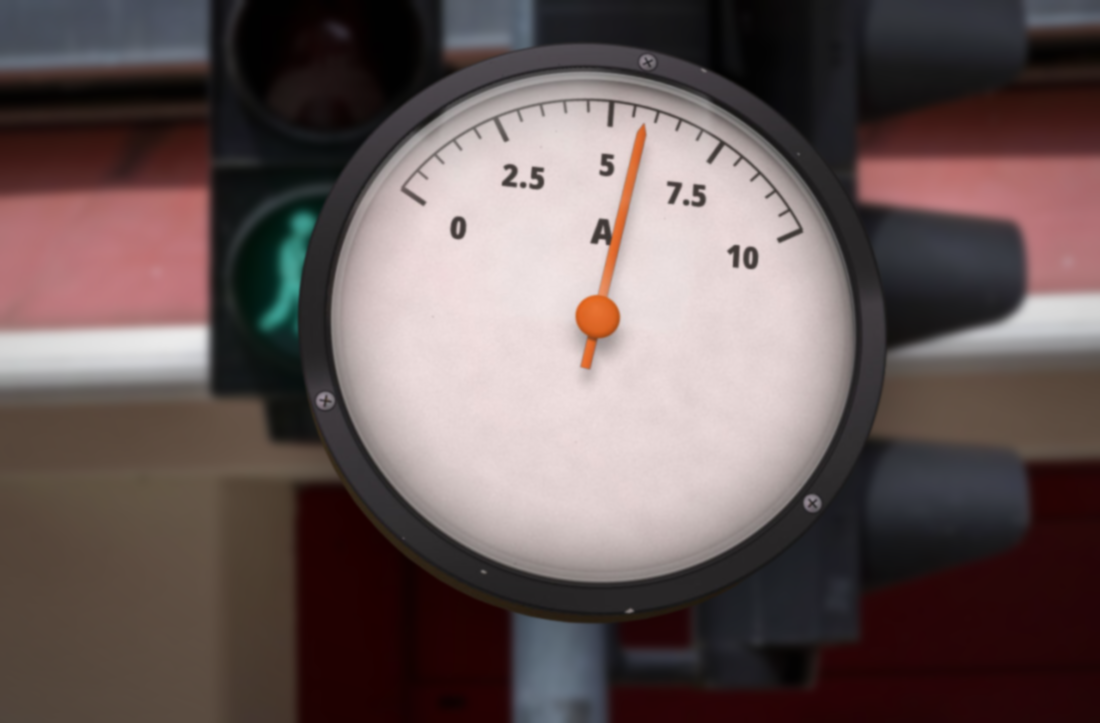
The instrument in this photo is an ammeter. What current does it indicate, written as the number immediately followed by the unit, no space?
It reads 5.75A
